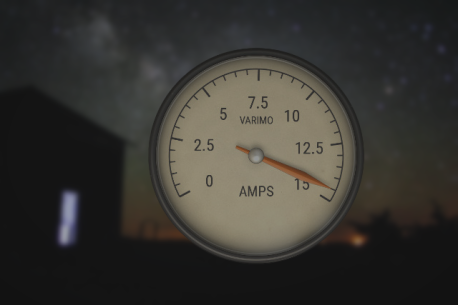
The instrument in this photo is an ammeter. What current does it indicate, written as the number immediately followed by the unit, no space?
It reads 14.5A
